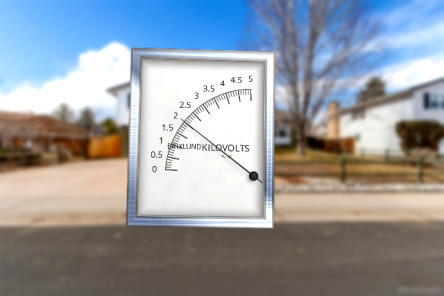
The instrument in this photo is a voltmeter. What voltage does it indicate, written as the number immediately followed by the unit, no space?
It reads 2kV
